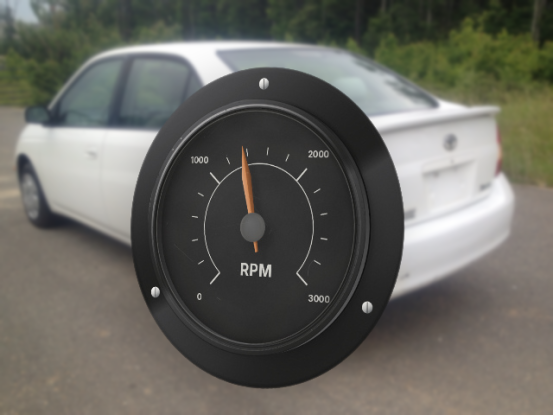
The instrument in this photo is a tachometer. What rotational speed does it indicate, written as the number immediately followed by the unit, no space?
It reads 1400rpm
